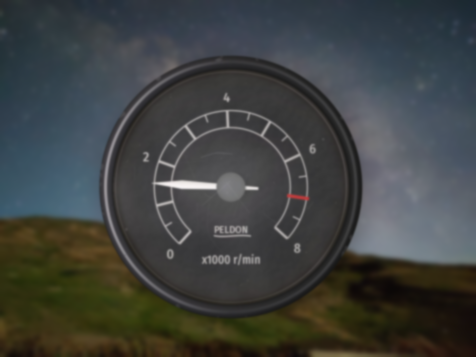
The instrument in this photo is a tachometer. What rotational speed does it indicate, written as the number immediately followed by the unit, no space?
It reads 1500rpm
